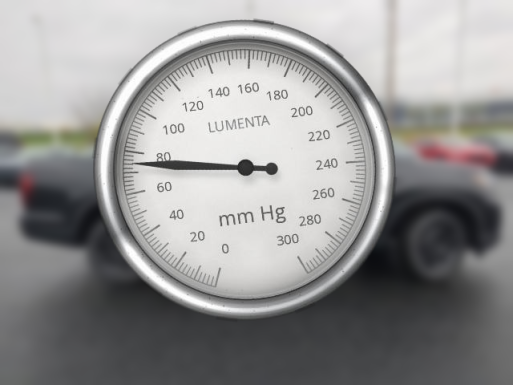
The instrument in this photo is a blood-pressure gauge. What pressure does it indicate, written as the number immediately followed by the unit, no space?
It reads 74mmHg
